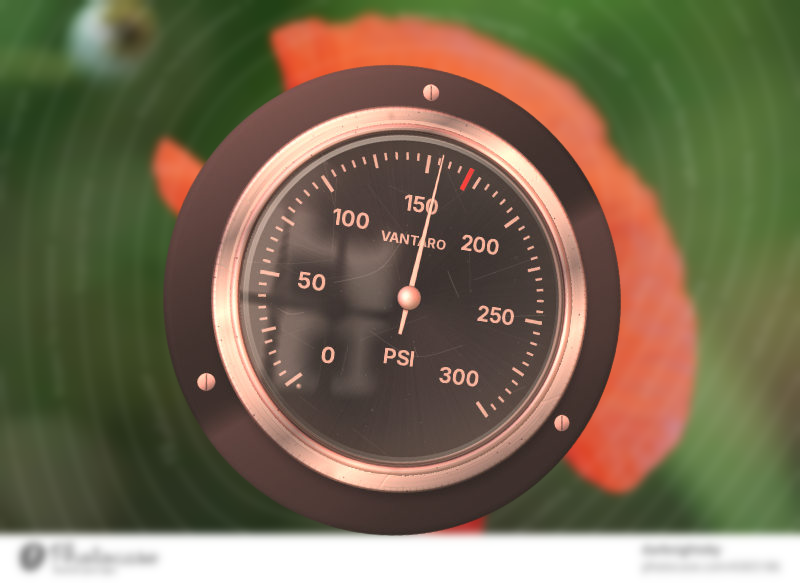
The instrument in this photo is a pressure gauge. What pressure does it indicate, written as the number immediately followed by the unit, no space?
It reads 155psi
